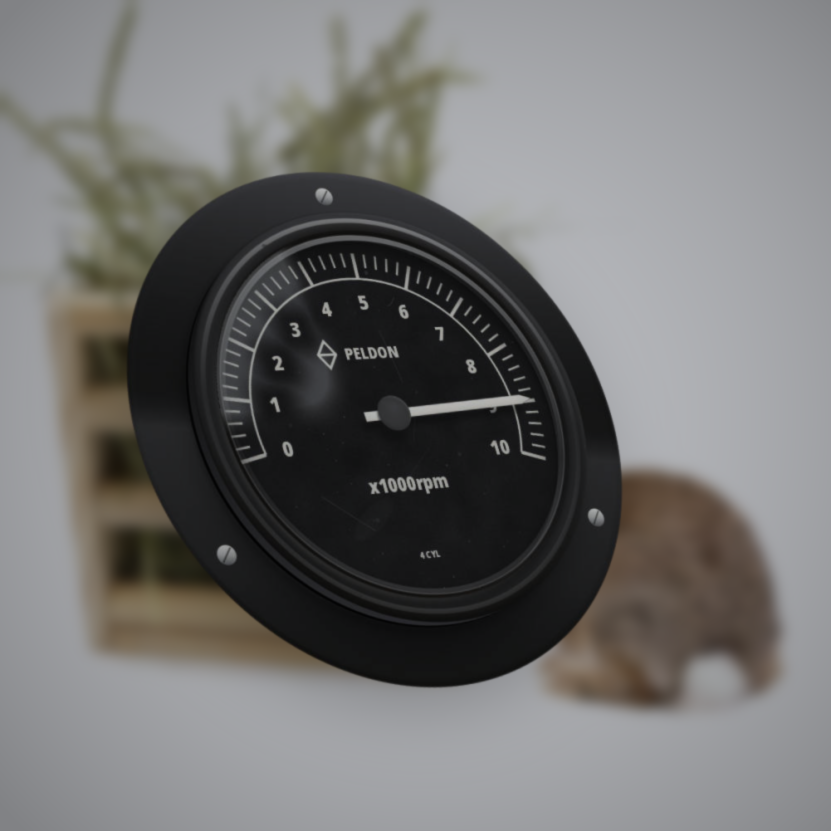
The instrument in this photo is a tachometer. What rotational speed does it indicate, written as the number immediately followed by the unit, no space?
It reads 9000rpm
